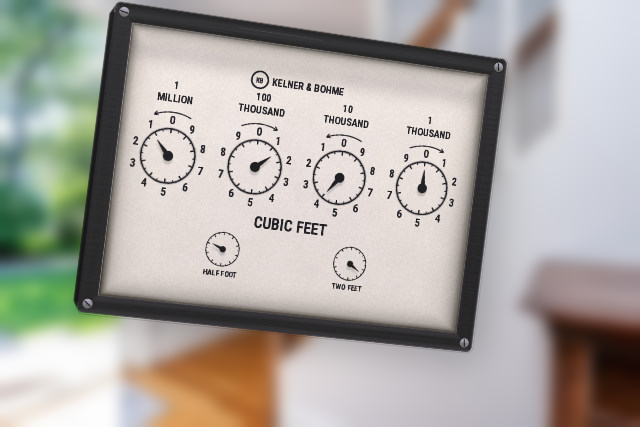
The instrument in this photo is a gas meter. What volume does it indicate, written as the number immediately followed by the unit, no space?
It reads 114000ft³
